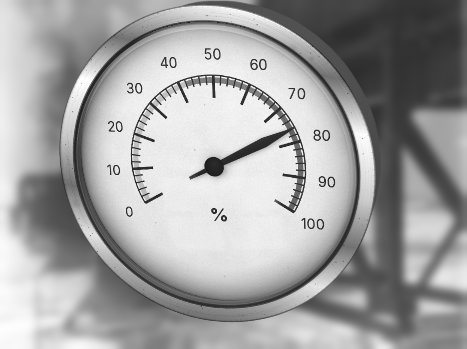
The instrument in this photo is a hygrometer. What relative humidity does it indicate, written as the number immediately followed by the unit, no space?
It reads 76%
